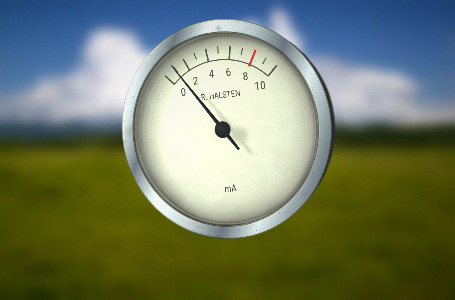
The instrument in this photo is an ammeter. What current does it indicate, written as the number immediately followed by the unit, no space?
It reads 1mA
